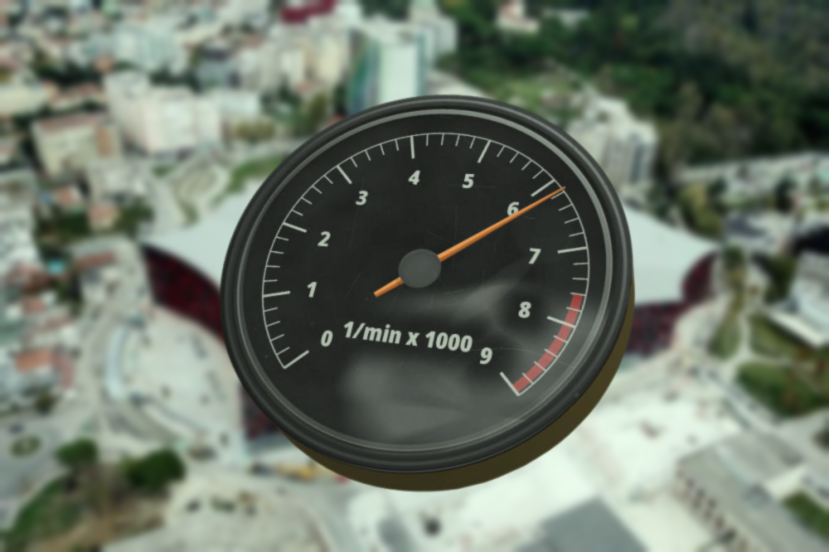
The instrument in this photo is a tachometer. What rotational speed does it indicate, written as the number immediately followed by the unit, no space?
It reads 6200rpm
